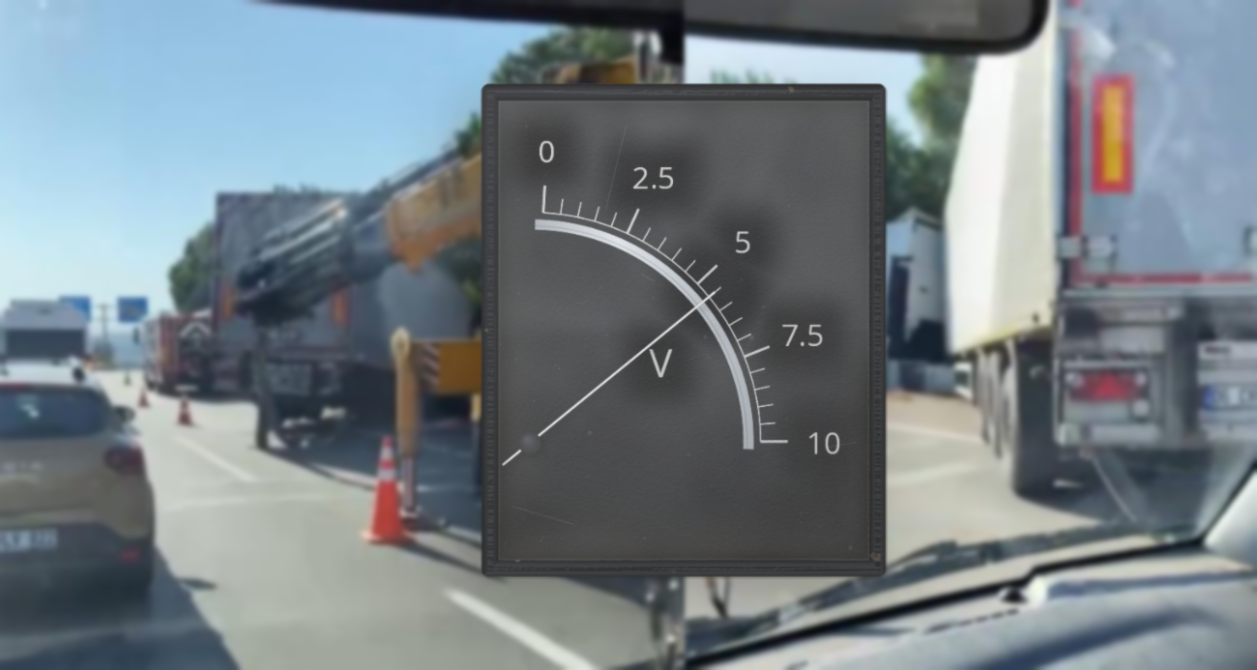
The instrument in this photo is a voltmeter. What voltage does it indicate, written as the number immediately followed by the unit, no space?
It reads 5.5V
